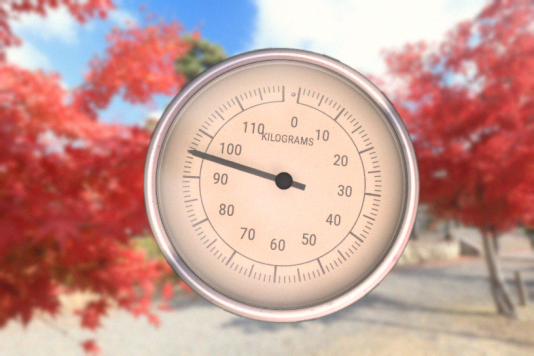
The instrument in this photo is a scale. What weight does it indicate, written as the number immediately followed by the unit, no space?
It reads 95kg
